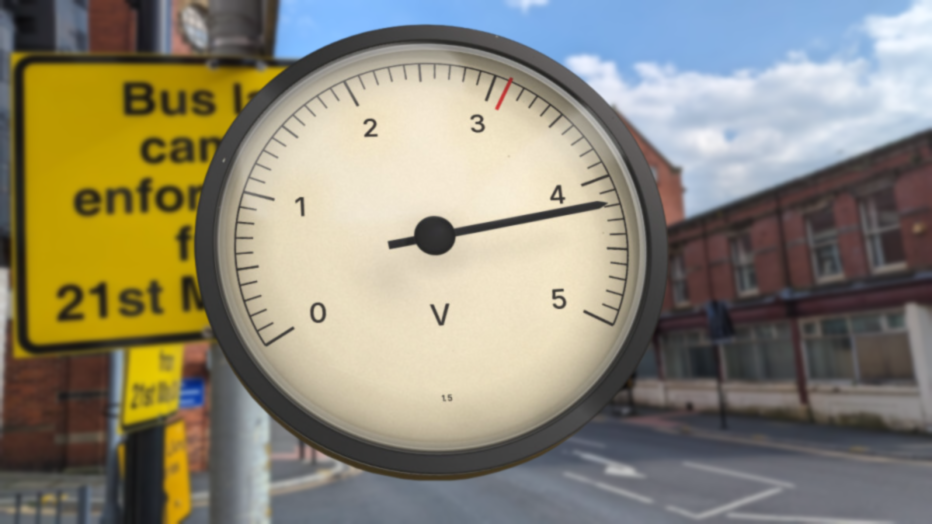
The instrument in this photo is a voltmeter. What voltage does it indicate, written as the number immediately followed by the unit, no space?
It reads 4.2V
